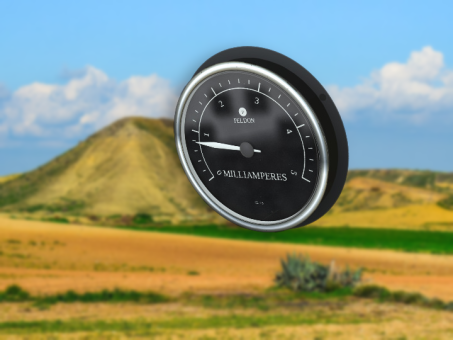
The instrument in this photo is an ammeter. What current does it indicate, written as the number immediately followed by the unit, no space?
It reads 0.8mA
